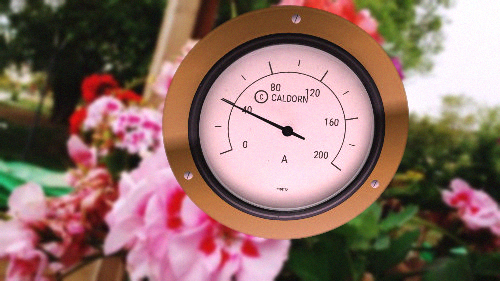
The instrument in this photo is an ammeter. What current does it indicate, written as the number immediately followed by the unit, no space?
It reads 40A
